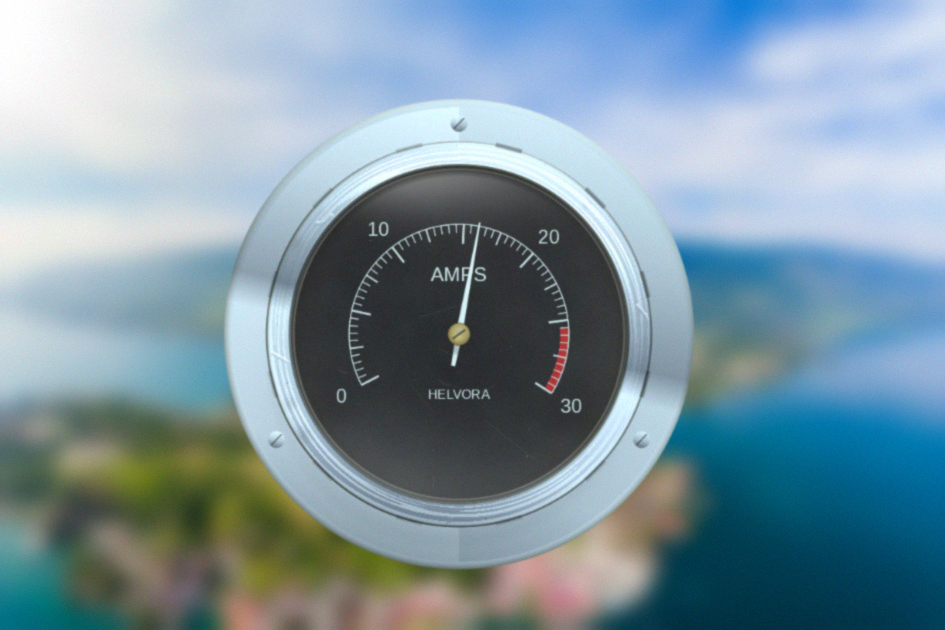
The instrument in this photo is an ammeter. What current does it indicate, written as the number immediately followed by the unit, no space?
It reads 16A
